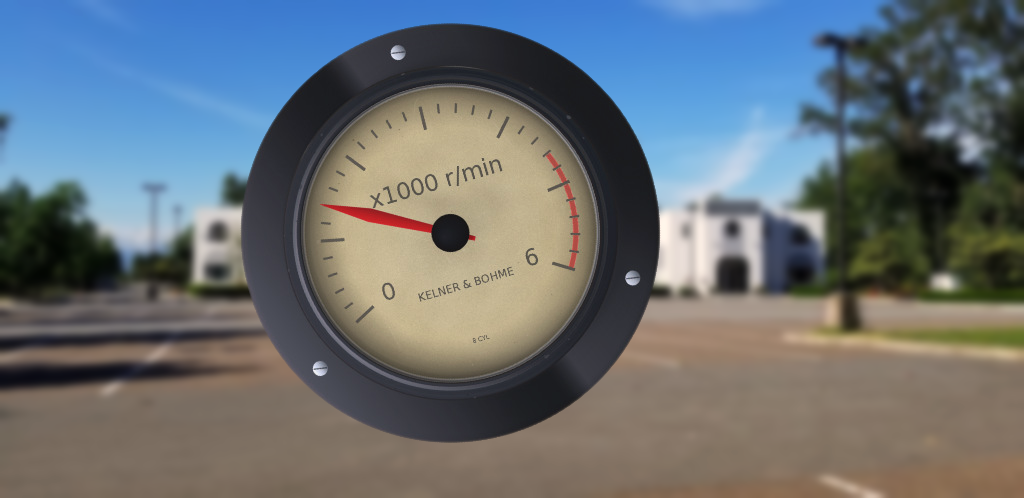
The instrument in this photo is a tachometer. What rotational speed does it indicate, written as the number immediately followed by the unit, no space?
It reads 1400rpm
